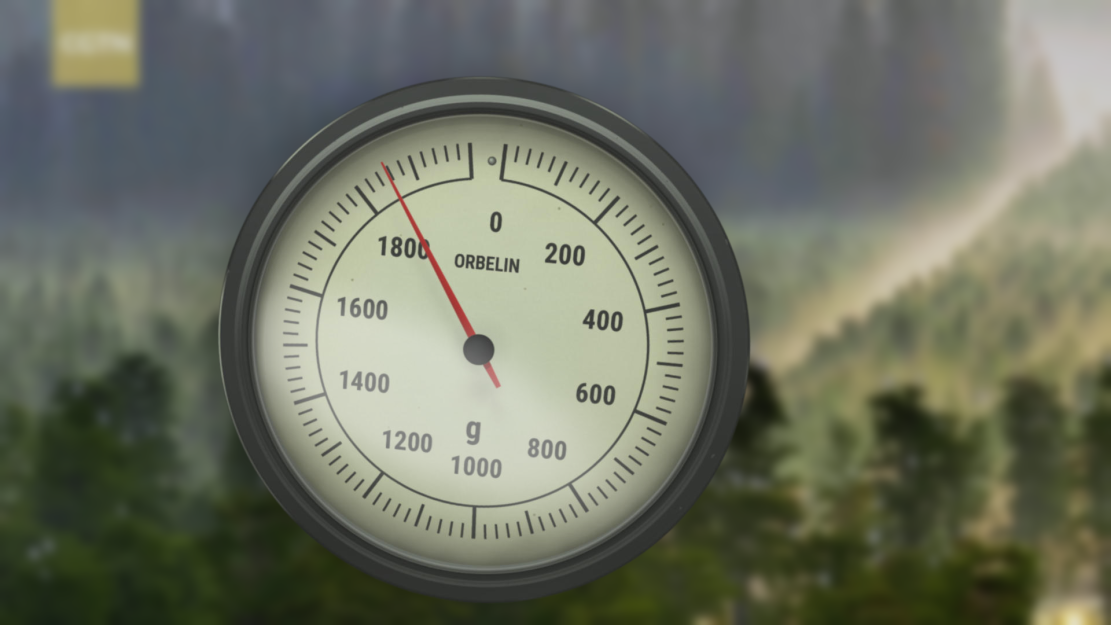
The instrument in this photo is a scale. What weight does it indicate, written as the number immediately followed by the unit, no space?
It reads 1860g
